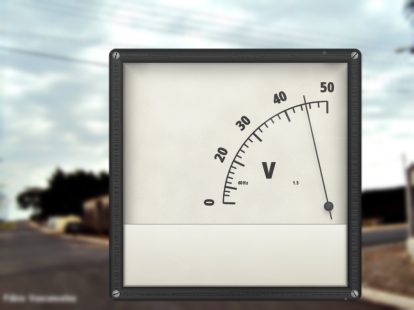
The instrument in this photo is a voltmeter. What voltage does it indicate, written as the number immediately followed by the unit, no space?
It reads 45V
